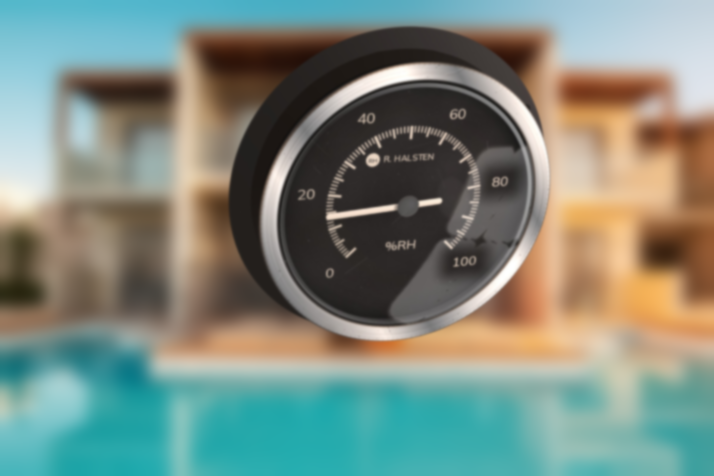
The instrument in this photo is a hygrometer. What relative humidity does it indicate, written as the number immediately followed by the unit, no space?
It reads 15%
